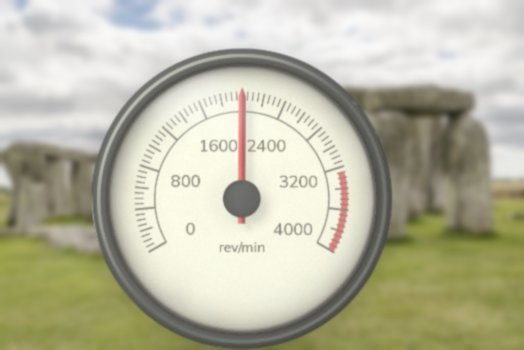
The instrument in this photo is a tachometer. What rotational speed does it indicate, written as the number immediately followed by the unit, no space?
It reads 2000rpm
